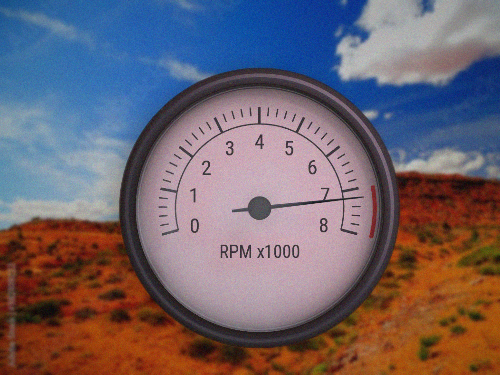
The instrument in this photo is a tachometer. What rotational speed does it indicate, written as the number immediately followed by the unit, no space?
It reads 7200rpm
